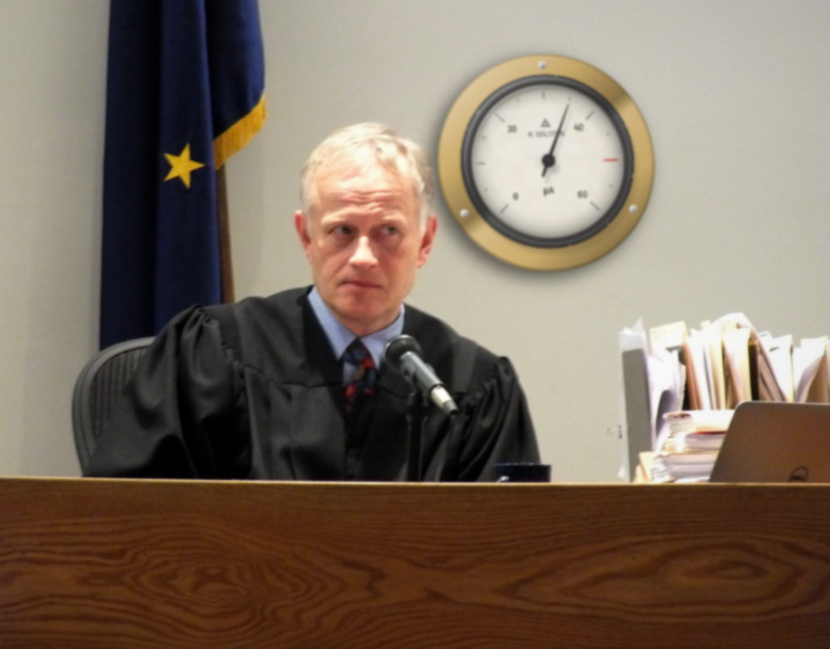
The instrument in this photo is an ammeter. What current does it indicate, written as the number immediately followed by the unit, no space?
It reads 35µA
